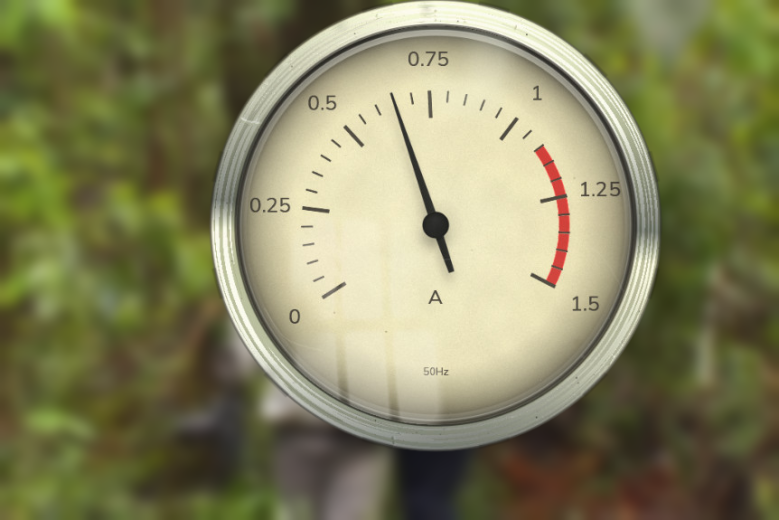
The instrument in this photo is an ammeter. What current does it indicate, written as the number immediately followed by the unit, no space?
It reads 0.65A
